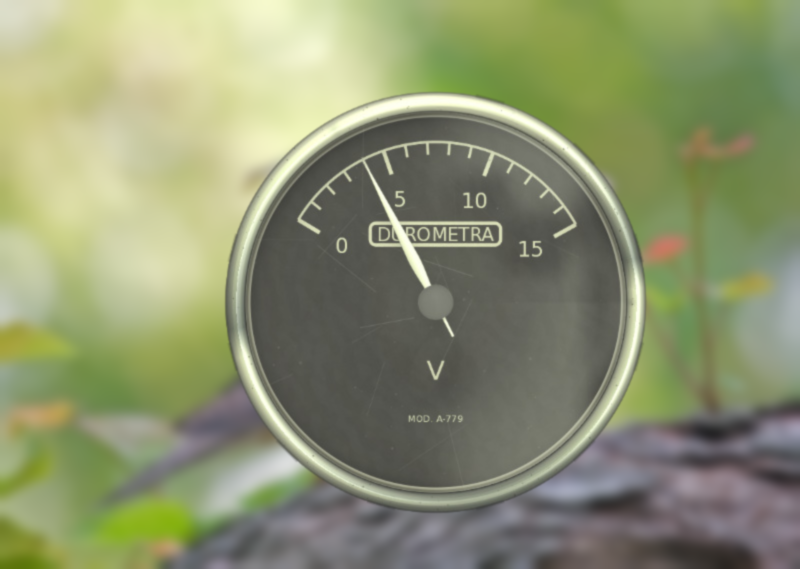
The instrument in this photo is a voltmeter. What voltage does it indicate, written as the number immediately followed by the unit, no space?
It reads 4V
